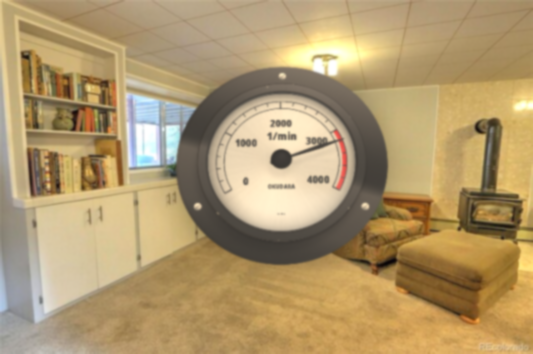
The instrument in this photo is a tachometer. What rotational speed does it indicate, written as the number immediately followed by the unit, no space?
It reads 3200rpm
